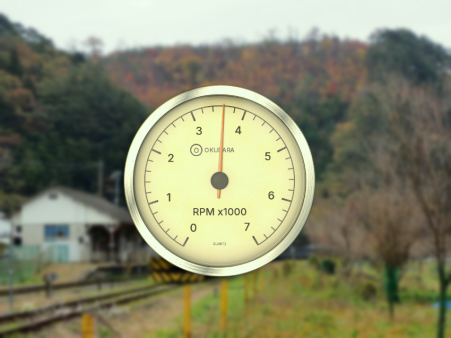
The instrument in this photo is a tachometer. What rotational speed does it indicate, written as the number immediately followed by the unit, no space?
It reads 3600rpm
